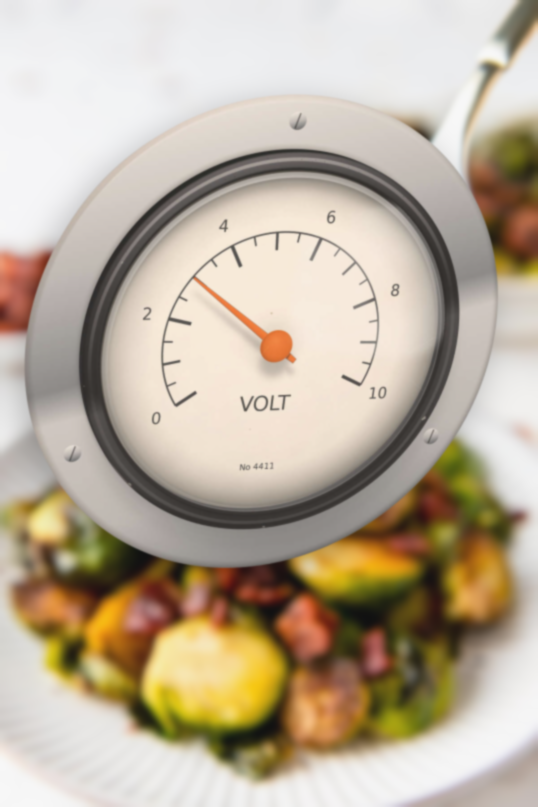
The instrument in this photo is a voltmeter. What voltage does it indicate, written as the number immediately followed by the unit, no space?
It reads 3V
